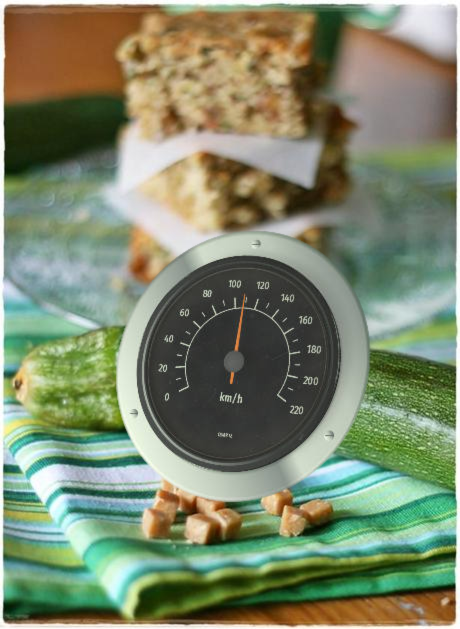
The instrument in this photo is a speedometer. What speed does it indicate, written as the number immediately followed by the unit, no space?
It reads 110km/h
